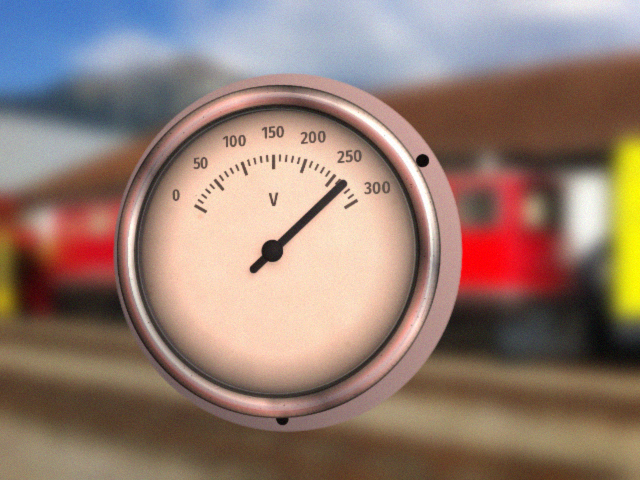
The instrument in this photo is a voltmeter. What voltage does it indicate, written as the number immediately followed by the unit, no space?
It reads 270V
